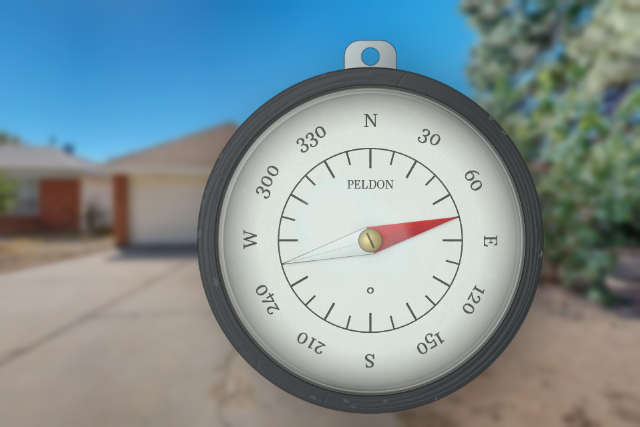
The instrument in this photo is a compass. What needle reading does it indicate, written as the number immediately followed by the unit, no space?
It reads 75°
